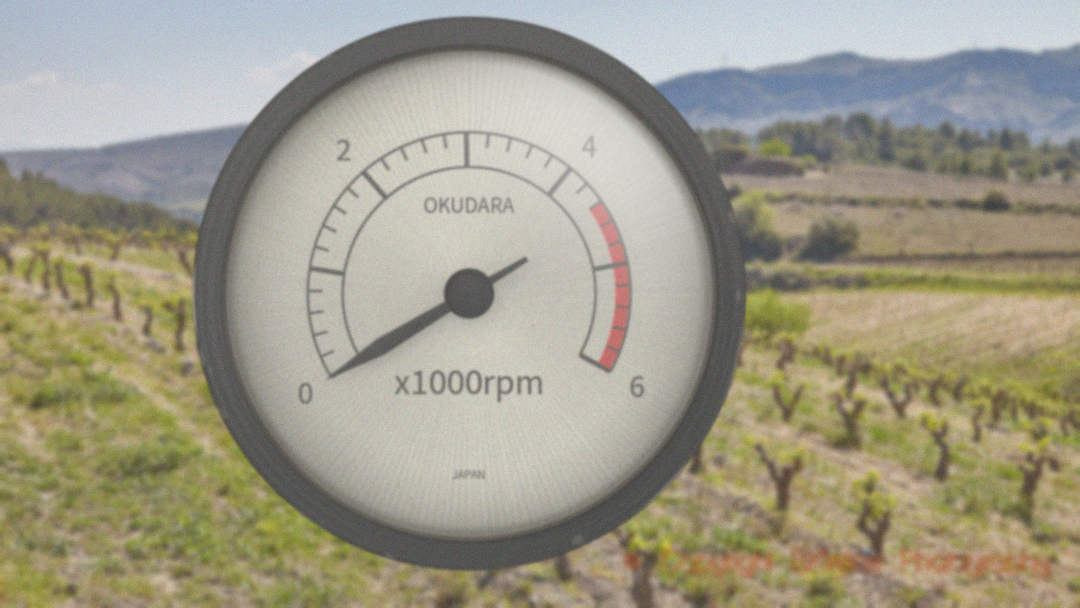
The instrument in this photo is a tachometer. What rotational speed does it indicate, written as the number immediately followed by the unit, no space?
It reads 0rpm
